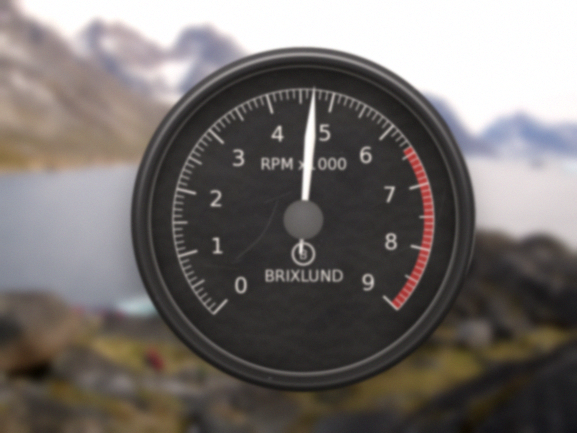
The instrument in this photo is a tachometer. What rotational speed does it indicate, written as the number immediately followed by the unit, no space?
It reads 4700rpm
